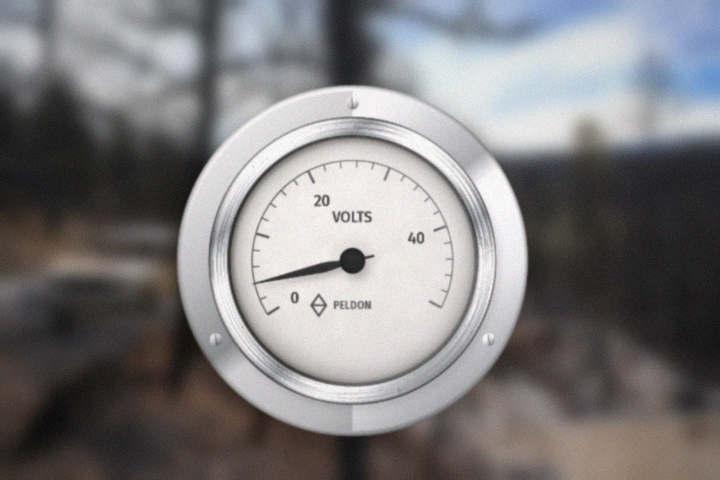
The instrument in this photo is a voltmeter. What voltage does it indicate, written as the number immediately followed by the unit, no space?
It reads 4V
